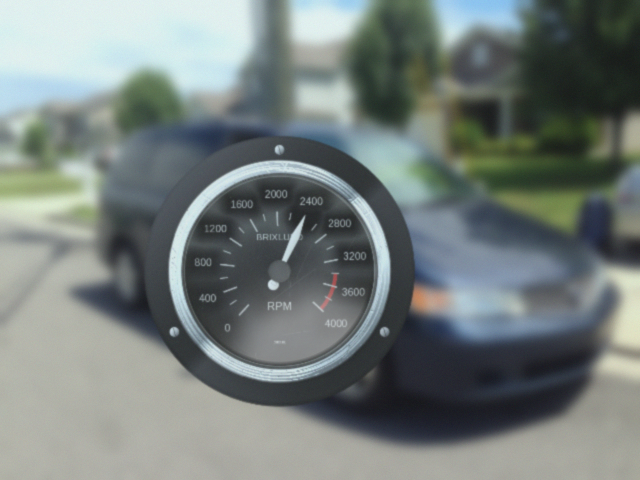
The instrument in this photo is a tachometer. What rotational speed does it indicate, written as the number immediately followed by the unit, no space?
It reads 2400rpm
